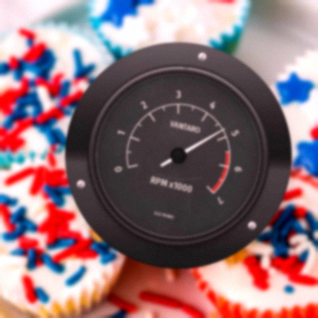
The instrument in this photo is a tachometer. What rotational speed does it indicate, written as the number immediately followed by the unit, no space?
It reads 4750rpm
